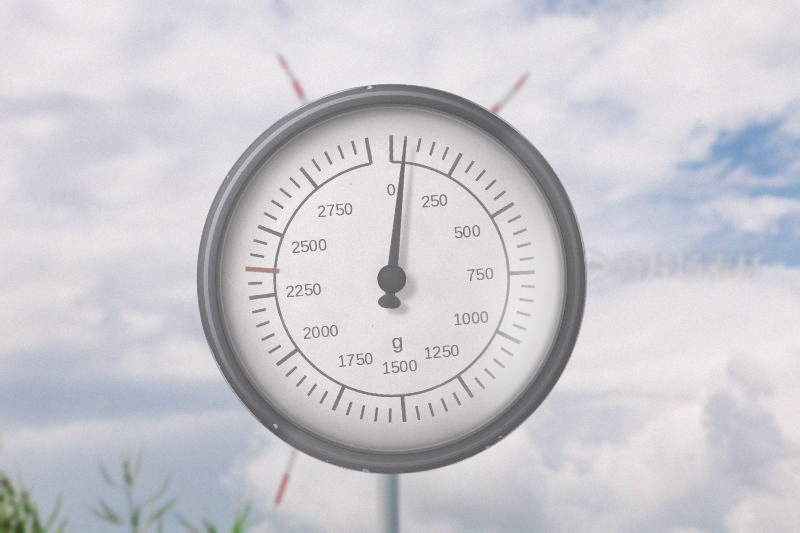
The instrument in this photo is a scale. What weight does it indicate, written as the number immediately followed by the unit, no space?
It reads 50g
